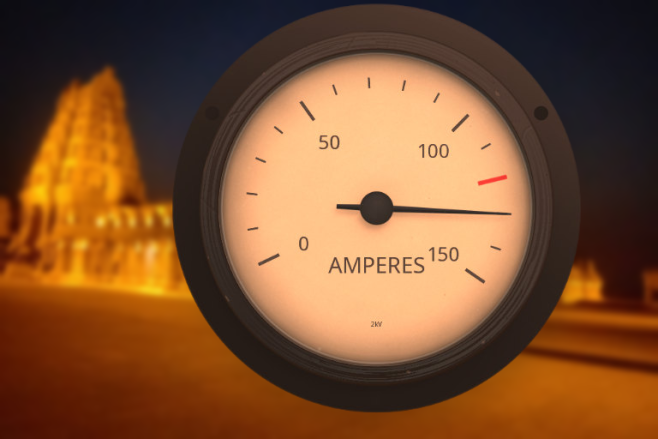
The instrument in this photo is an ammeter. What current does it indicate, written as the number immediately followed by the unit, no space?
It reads 130A
